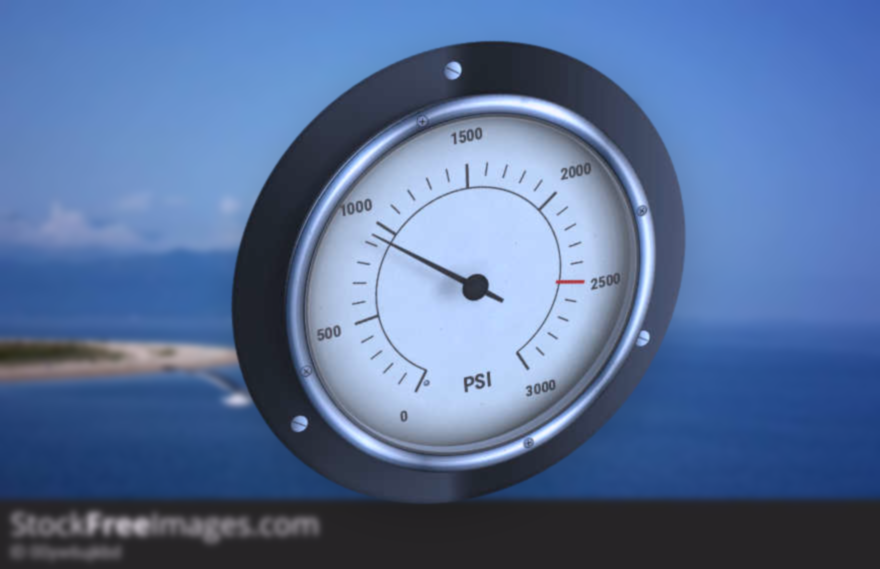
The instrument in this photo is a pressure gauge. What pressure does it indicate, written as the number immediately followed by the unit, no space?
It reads 950psi
